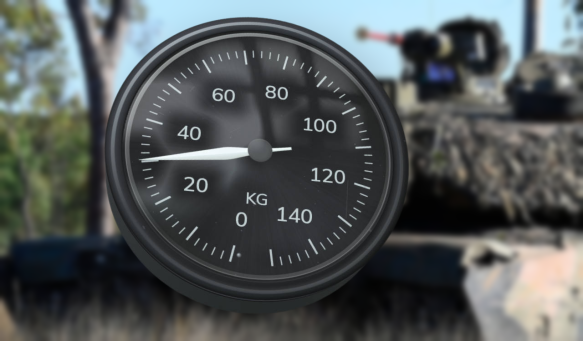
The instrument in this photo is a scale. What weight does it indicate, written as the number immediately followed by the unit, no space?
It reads 30kg
